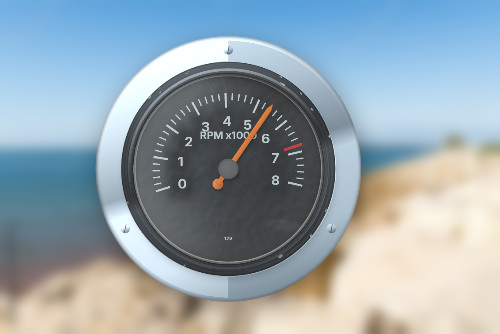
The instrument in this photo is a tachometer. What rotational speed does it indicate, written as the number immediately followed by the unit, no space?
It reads 5400rpm
